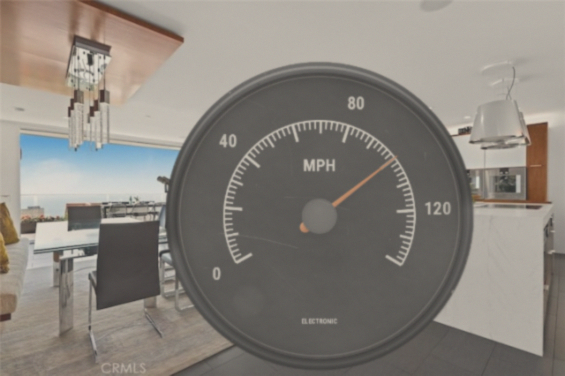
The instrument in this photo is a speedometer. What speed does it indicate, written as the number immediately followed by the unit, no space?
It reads 100mph
